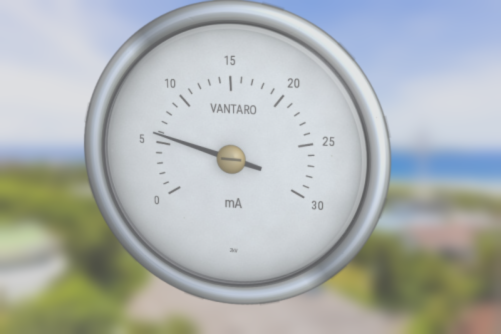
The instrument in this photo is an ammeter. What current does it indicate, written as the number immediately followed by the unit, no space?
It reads 6mA
